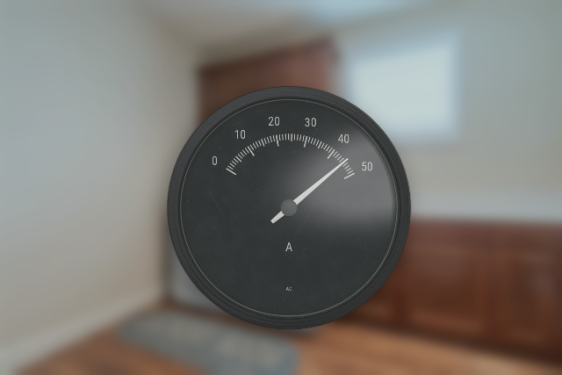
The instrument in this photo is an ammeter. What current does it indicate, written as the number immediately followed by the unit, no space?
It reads 45A
